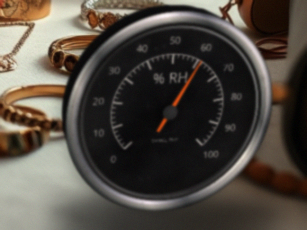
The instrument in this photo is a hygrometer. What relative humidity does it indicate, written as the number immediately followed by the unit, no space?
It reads 60%
